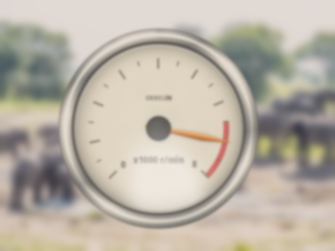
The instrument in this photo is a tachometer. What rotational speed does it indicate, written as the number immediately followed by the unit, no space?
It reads 7000rpm
